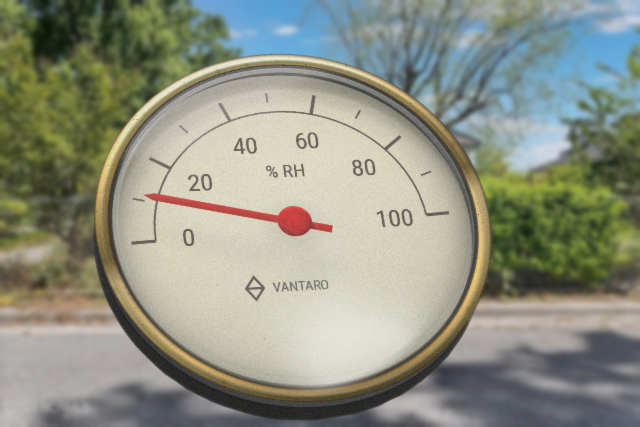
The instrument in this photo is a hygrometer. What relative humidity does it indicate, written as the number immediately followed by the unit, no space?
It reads 10%
